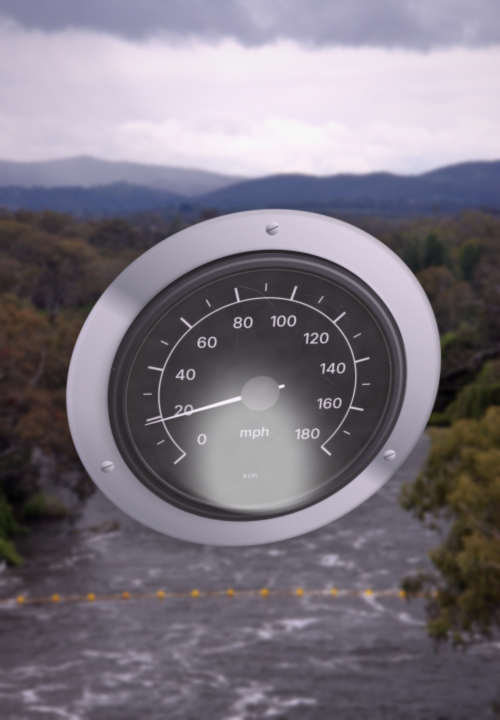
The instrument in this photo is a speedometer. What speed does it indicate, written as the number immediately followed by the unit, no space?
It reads 20mph
